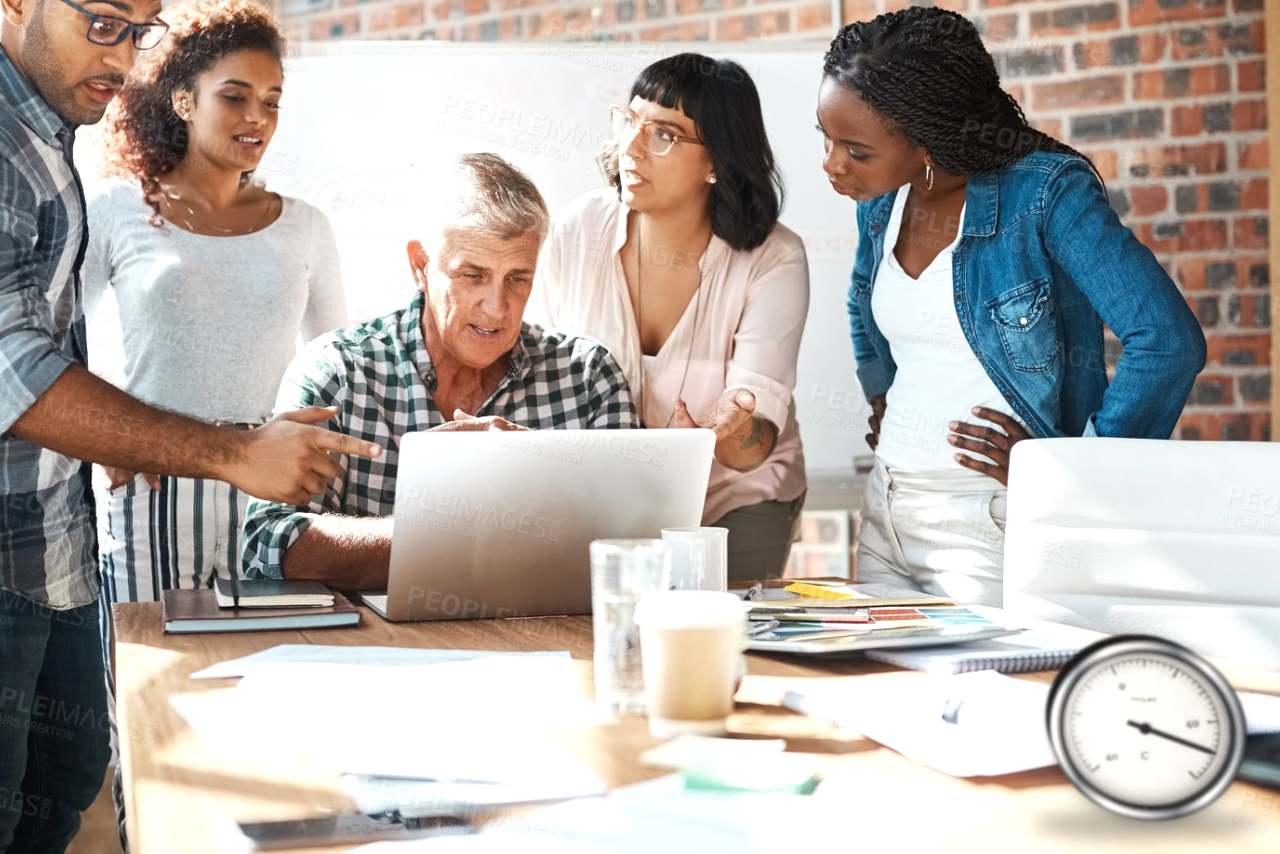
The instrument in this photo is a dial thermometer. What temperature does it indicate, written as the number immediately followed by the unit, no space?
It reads 50°C
